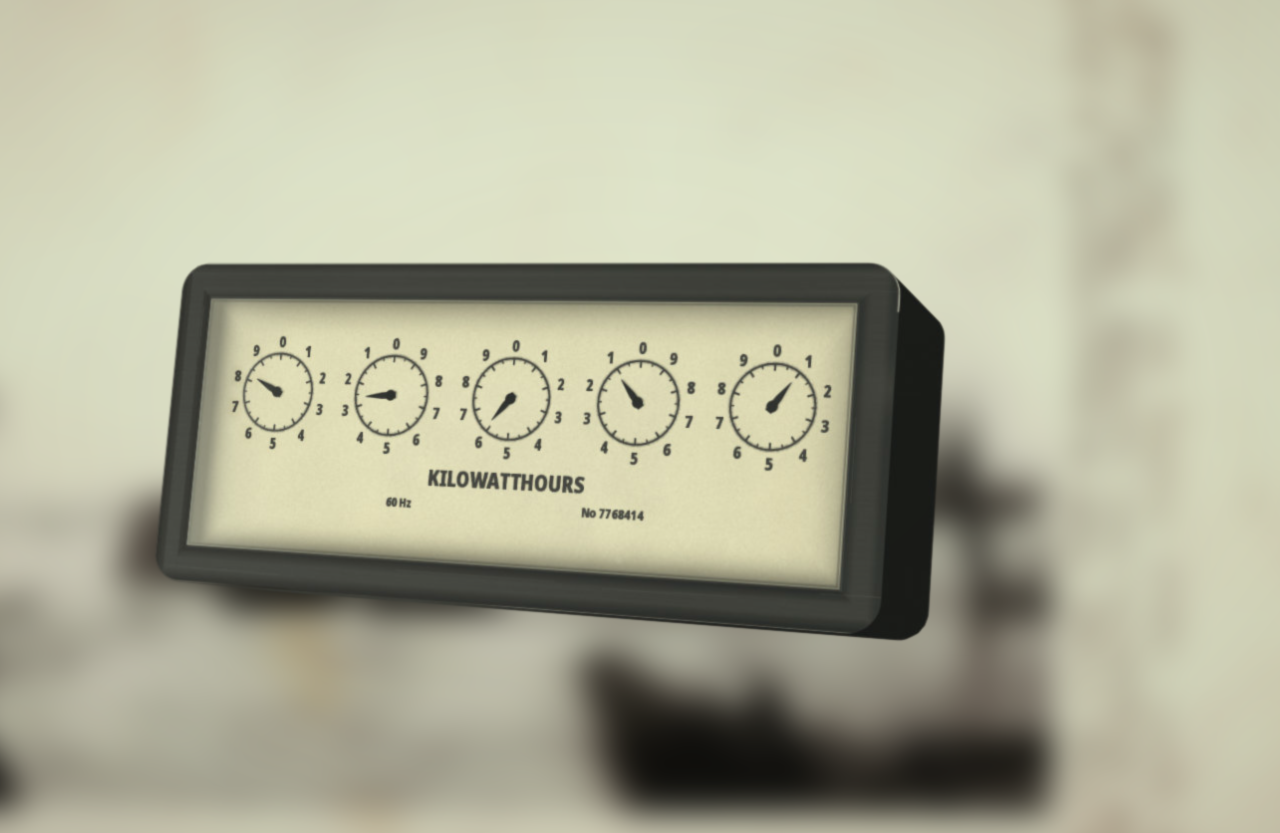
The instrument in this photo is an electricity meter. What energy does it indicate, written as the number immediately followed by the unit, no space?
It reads 82611kWh
